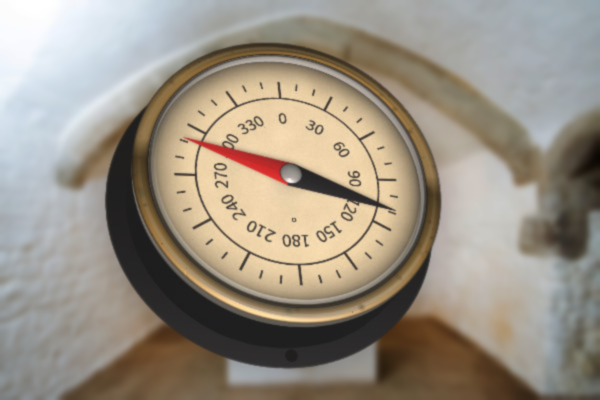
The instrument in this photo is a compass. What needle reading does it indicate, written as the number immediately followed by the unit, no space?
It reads 290°
